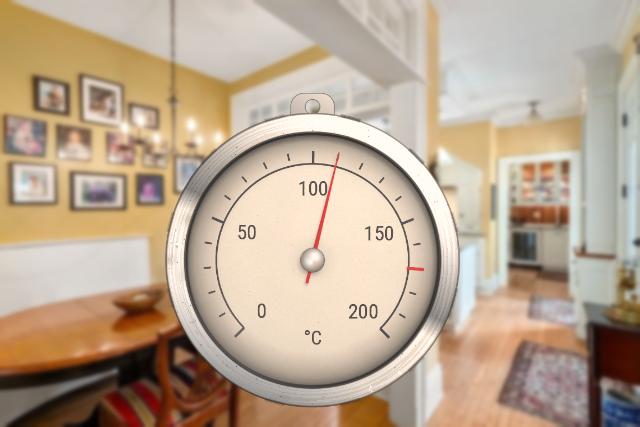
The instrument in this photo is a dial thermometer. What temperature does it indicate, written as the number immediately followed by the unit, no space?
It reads 110°C
